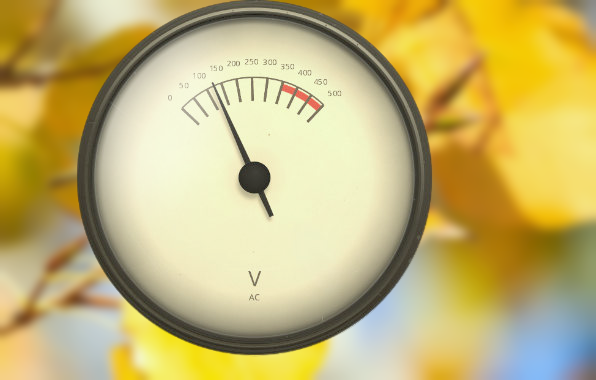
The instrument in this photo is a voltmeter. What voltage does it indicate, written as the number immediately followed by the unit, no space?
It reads 125V
